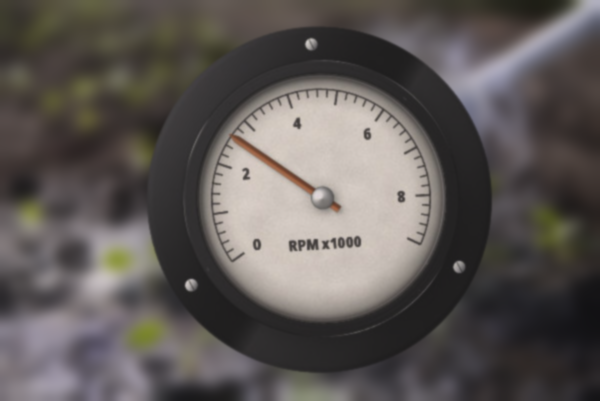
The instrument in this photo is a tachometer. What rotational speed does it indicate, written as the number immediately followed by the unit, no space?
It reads 2600rpm
